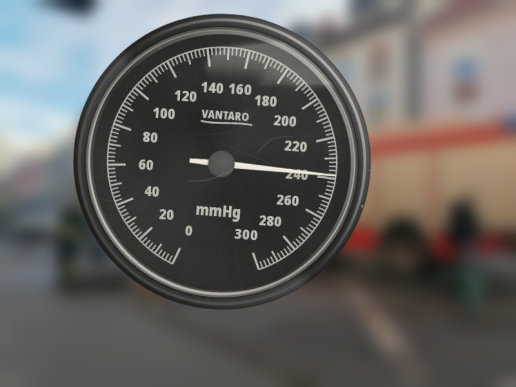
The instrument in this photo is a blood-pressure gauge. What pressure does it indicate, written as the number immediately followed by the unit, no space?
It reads 238mmHg
